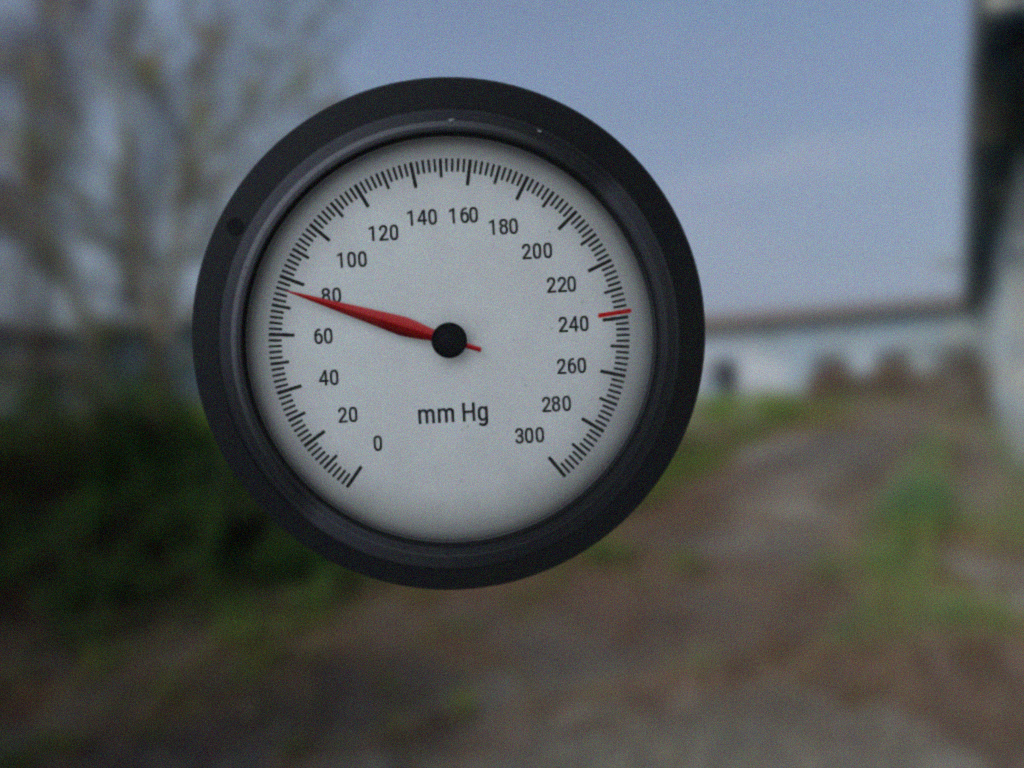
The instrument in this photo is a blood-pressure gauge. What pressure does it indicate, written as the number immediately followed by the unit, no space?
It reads 76mmHg
